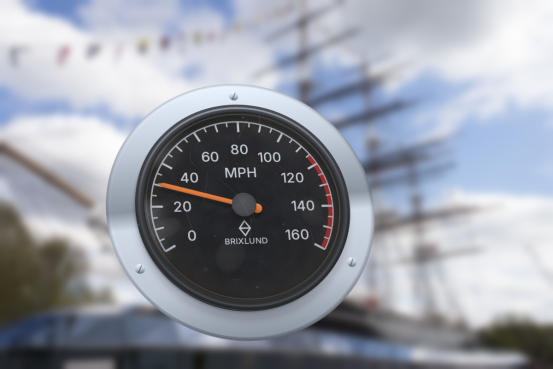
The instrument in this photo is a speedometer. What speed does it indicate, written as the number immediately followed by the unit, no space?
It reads 30mph
